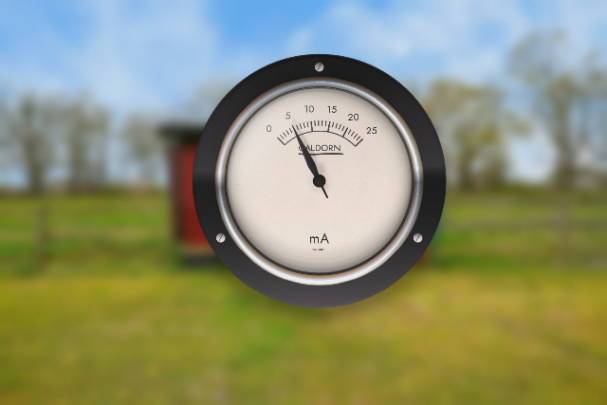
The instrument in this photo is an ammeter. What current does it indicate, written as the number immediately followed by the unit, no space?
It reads 5mA
